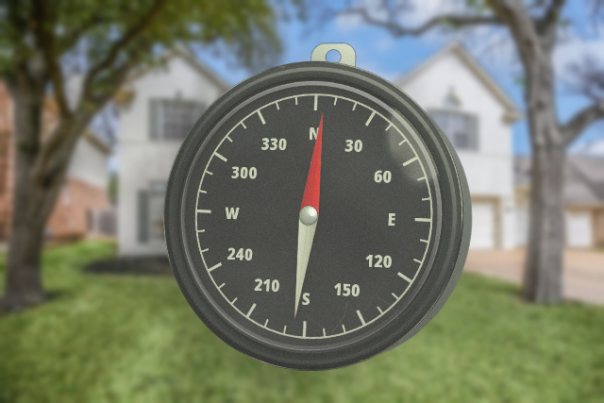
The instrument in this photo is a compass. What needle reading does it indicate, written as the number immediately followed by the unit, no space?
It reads 5°
